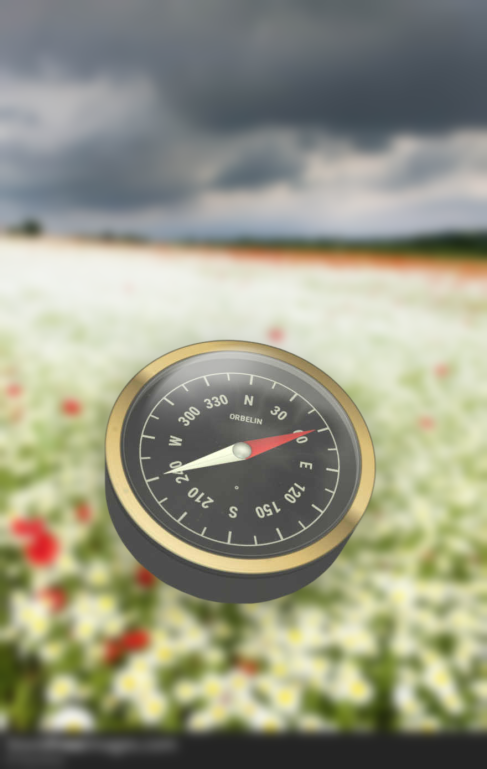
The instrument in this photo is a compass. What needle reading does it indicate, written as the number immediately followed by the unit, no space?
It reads 60°
